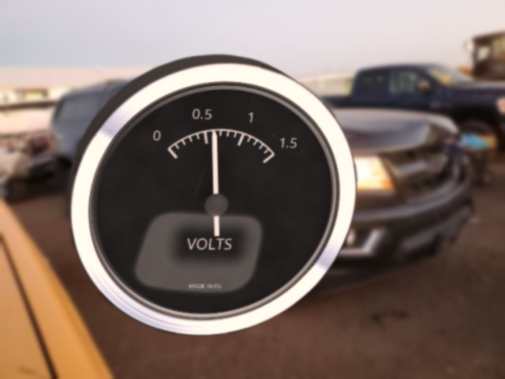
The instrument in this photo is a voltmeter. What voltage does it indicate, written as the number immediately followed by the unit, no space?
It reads 0.6V
